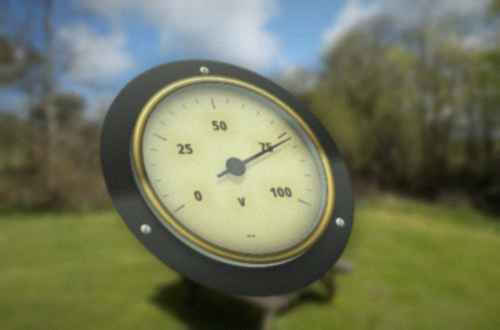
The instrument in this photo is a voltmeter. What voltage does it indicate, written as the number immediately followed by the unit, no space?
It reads 77.5V
